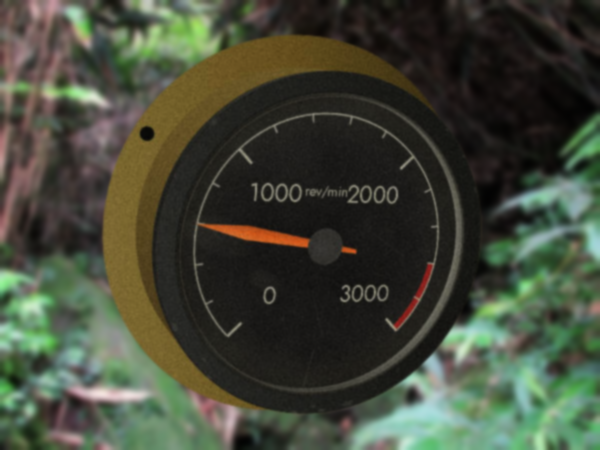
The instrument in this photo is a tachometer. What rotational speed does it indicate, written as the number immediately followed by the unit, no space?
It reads 600rpm
